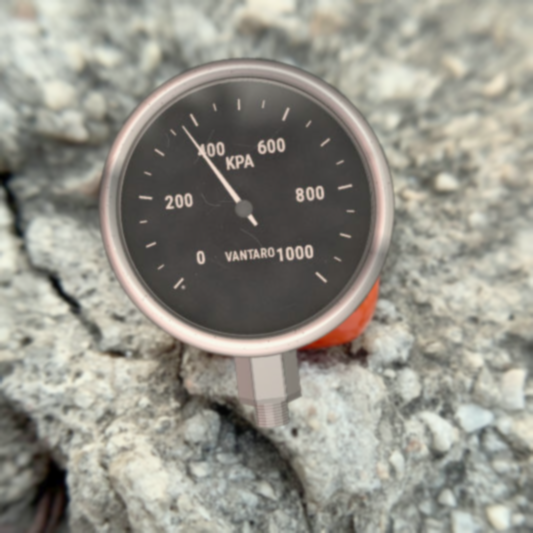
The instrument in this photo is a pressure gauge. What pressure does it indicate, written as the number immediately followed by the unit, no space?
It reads 375kPa
